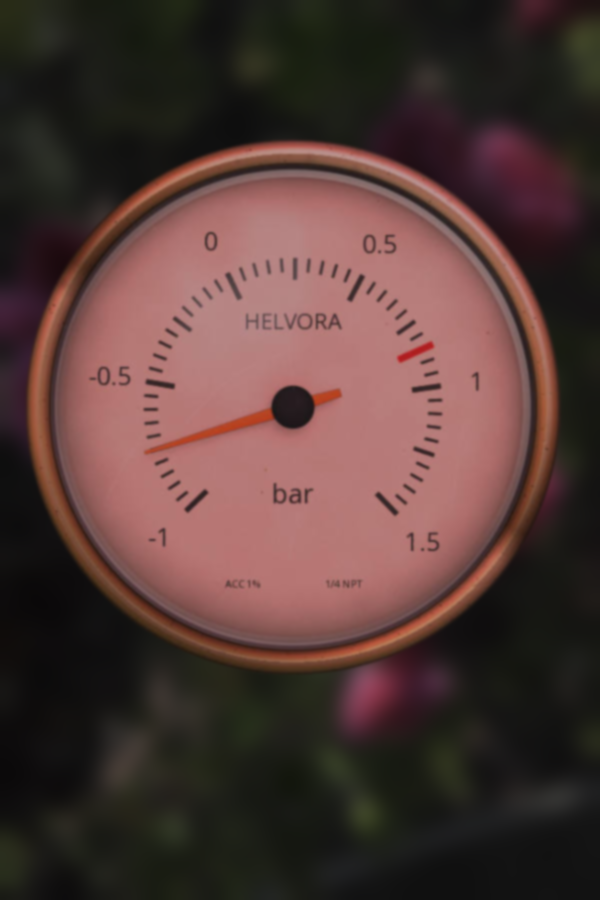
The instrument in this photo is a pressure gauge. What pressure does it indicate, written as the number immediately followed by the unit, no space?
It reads -0.75bar
